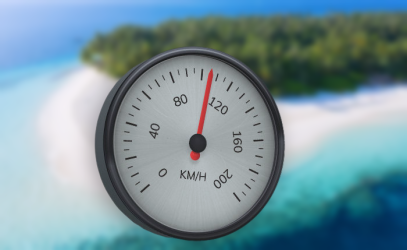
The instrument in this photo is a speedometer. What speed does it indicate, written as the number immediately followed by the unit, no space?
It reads 105km/h
